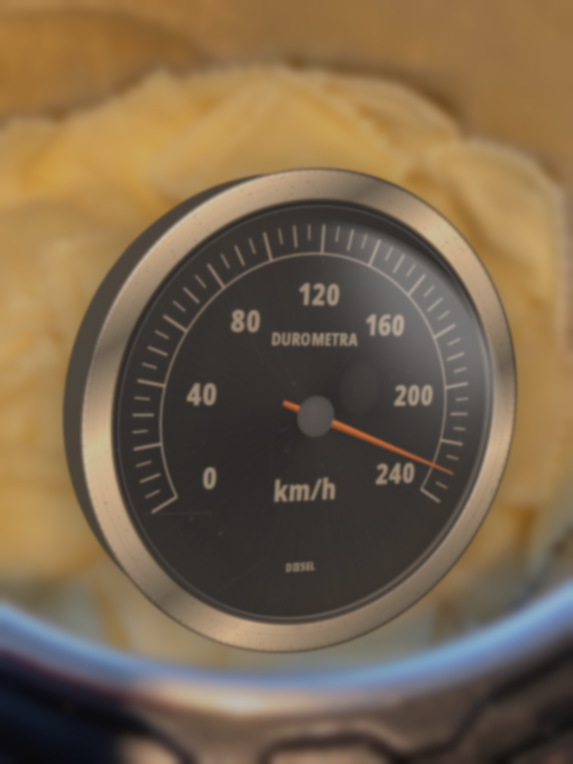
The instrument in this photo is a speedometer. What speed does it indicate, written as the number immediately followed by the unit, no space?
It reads 230km/h
